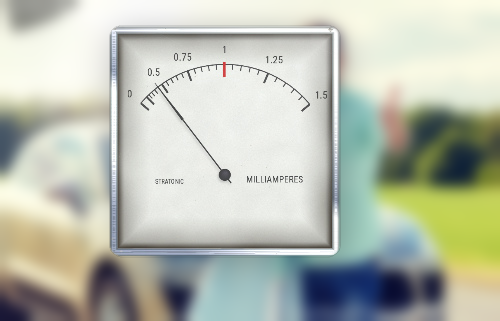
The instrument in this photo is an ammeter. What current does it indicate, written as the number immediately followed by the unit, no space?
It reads 0.45mA
